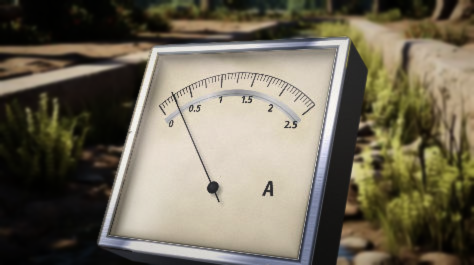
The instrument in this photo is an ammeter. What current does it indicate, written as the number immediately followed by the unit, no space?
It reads 0.25A
